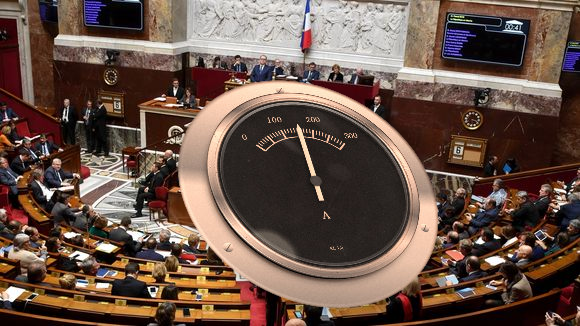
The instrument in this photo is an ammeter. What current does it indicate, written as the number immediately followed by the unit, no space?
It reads 150A
